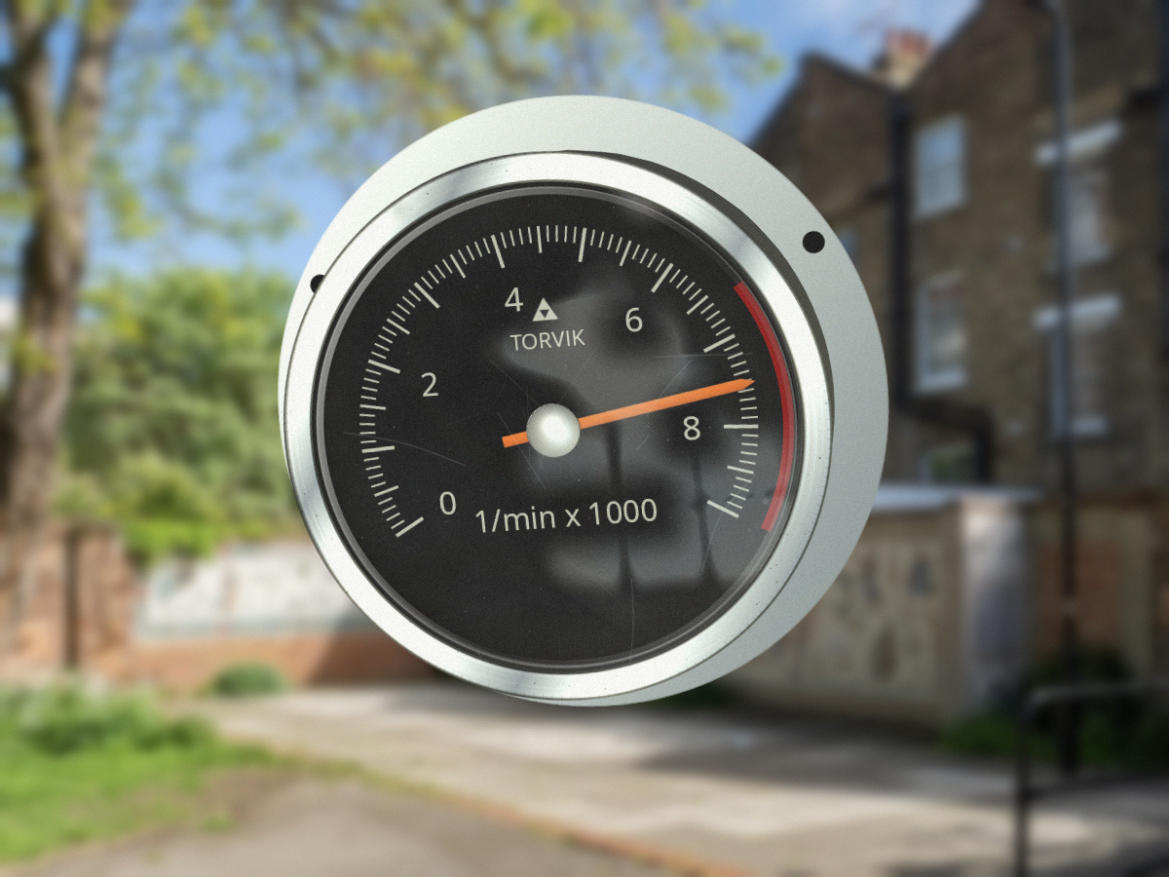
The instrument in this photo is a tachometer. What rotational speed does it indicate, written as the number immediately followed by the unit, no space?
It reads 7500rpm
